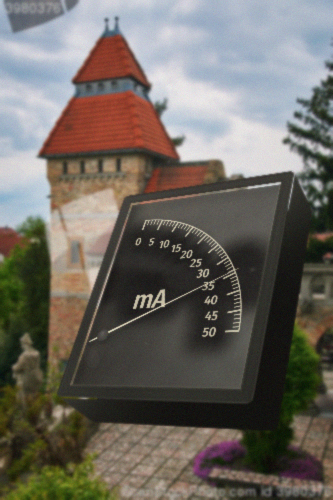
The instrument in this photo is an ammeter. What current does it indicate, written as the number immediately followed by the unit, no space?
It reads 35mA
